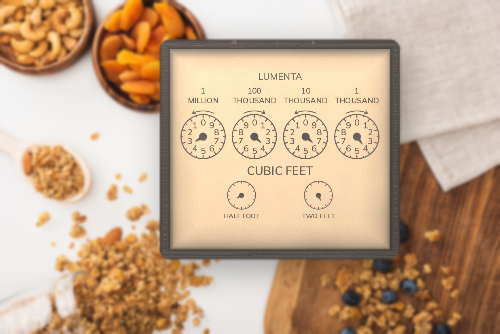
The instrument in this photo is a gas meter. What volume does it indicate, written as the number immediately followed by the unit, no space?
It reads 336400ft³
